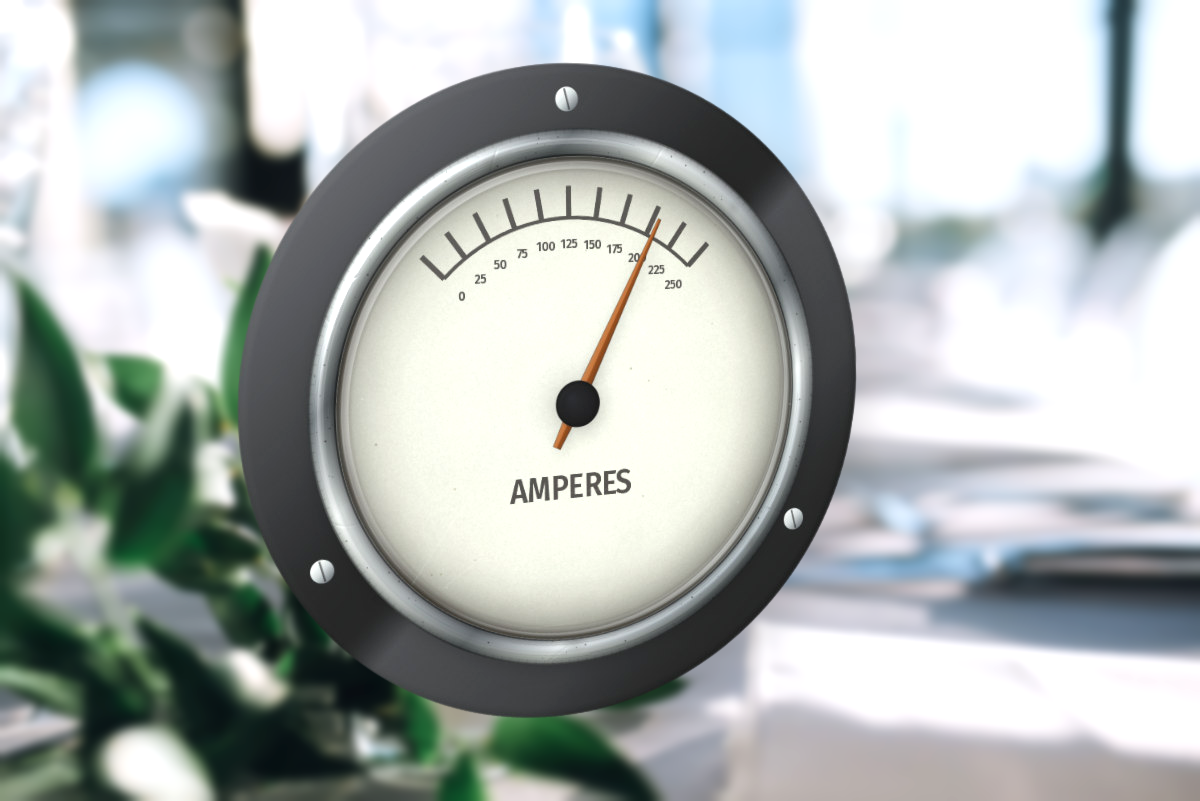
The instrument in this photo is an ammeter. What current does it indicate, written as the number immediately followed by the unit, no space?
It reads 200A
